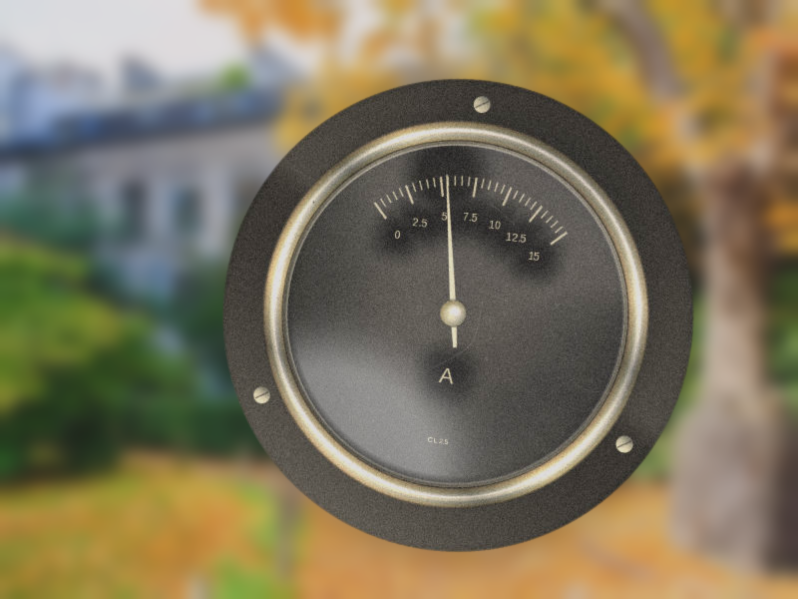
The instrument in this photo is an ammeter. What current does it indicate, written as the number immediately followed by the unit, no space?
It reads 5.5A
